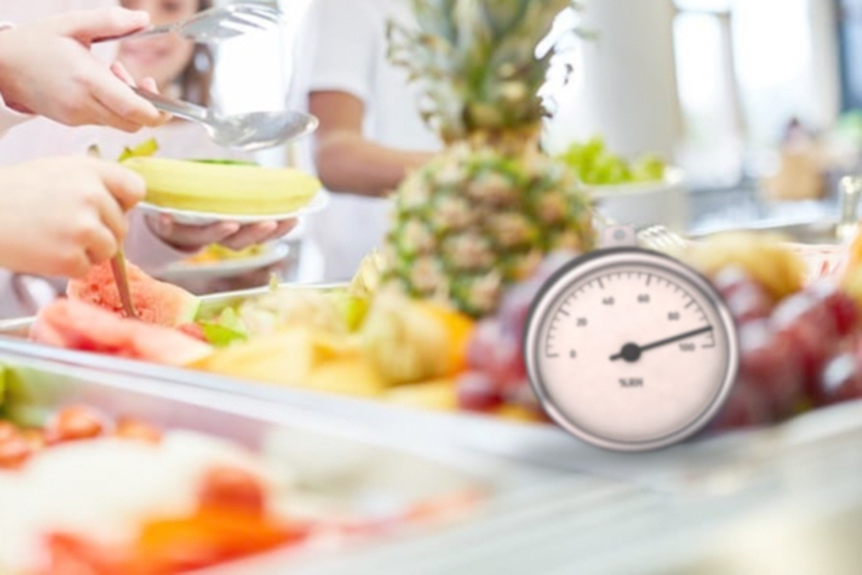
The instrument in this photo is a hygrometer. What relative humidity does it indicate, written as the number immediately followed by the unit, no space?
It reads 92%
